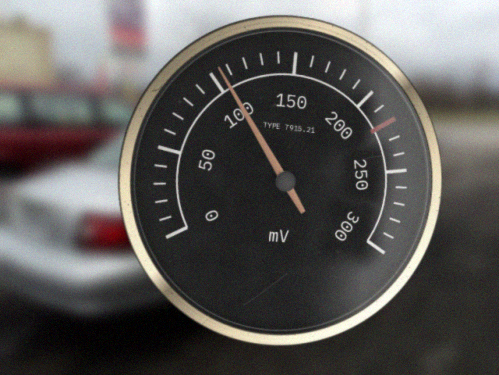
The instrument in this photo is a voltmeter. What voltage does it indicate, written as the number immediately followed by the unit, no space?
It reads 105mV
